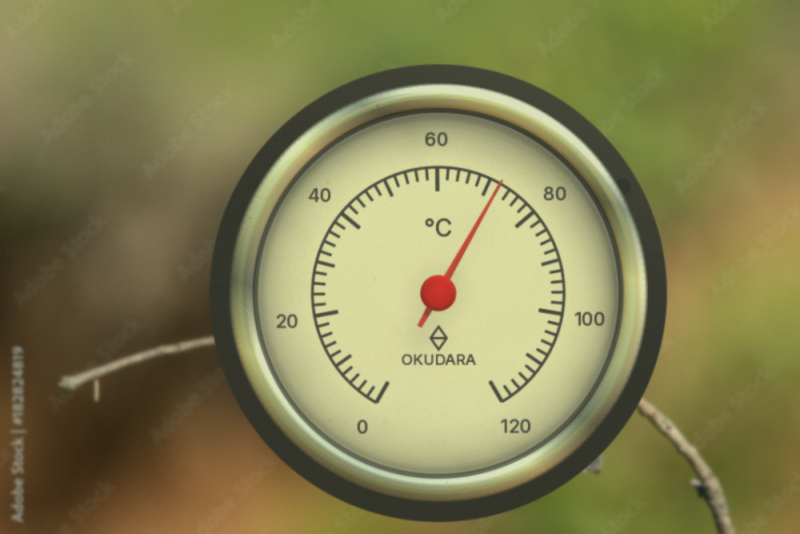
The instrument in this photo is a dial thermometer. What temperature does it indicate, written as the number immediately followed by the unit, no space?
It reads 72°C
